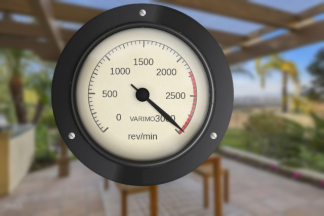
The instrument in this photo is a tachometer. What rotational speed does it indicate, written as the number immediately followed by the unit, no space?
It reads 2950rpm
